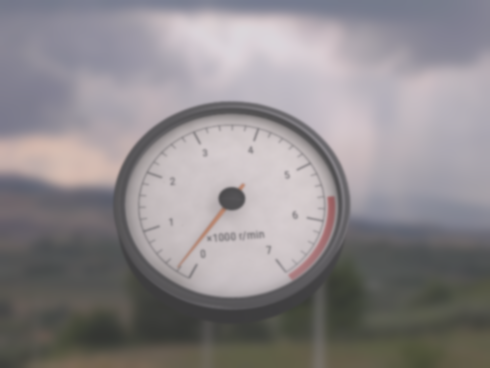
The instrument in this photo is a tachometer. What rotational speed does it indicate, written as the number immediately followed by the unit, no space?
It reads 200rpm
